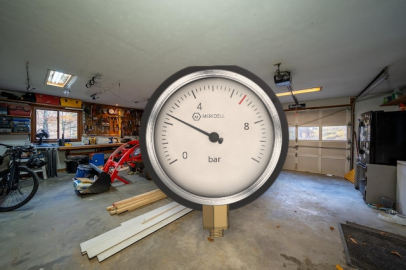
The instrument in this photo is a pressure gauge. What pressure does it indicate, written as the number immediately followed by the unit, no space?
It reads 2.4bar
